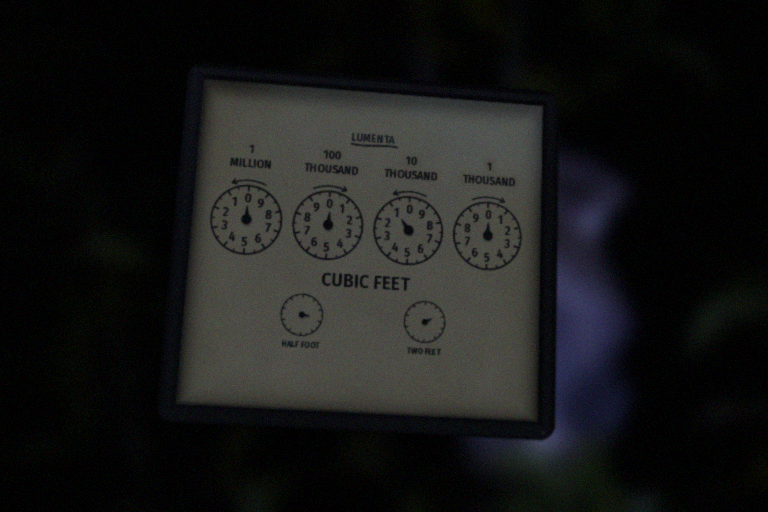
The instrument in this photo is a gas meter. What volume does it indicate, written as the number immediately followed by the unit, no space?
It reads 1000ft³
